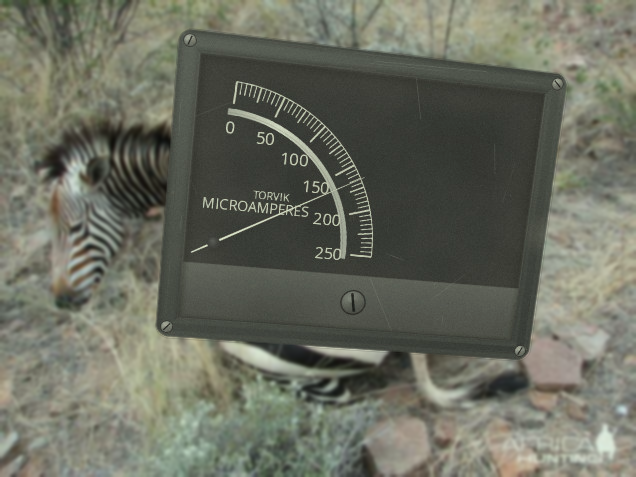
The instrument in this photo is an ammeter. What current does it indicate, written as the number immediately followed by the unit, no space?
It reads 165µA
